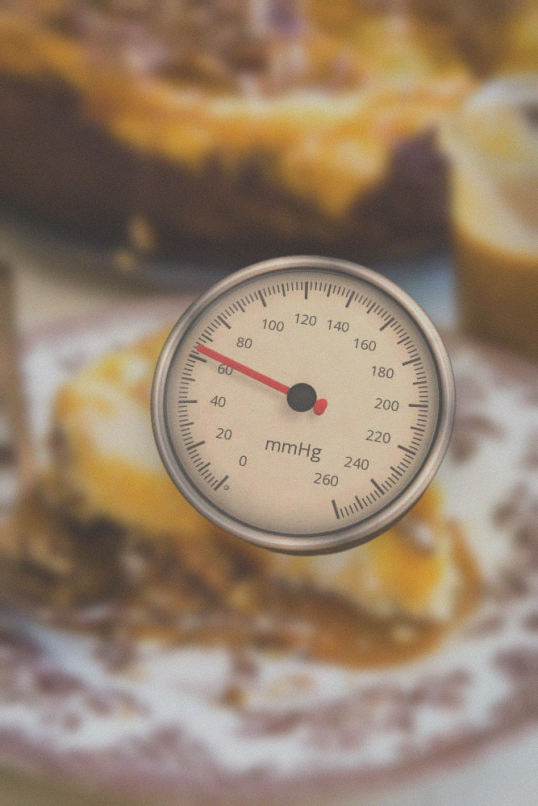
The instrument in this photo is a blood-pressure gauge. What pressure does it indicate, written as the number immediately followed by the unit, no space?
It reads 64mmHg
